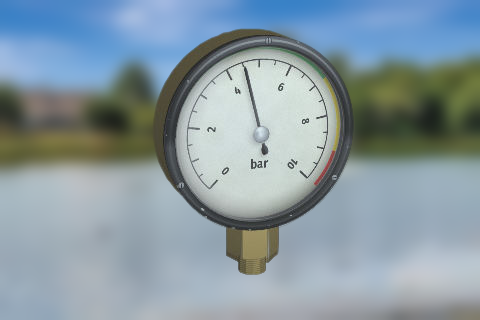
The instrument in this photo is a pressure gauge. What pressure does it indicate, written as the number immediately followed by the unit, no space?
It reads 4.5bar
